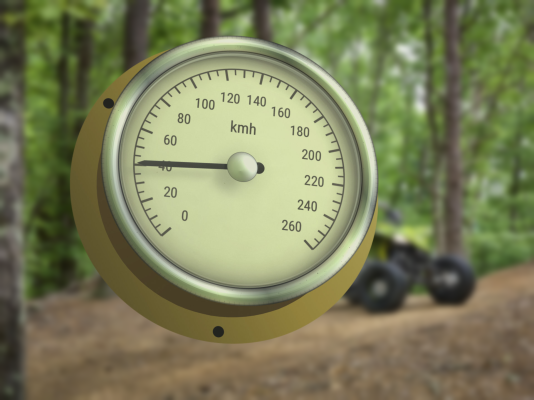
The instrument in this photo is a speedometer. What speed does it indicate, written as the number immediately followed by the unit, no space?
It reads 40km/h
